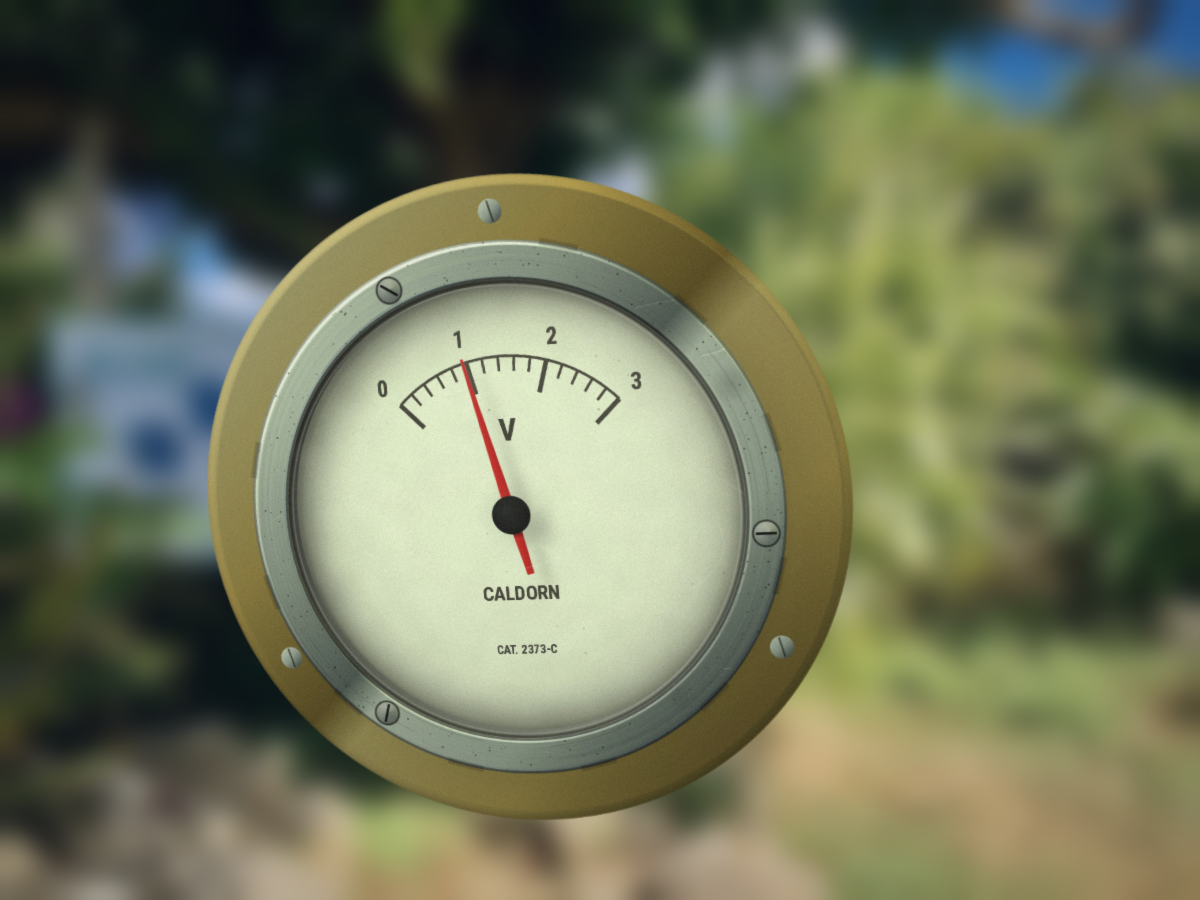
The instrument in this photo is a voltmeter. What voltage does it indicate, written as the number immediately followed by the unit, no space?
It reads 1V
